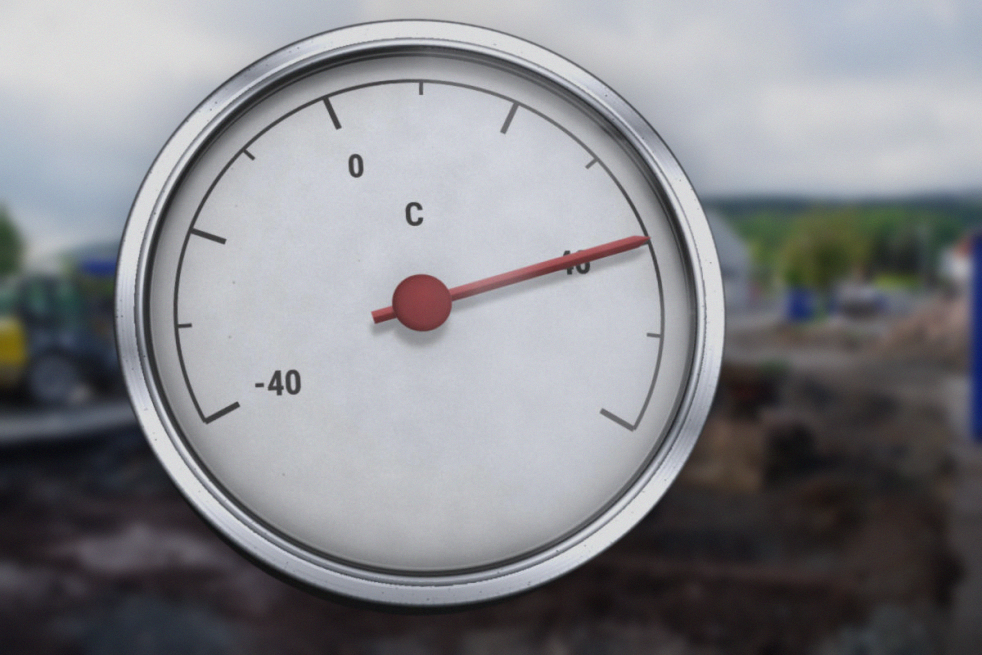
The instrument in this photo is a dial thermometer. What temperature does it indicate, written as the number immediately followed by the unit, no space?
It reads 40°C
